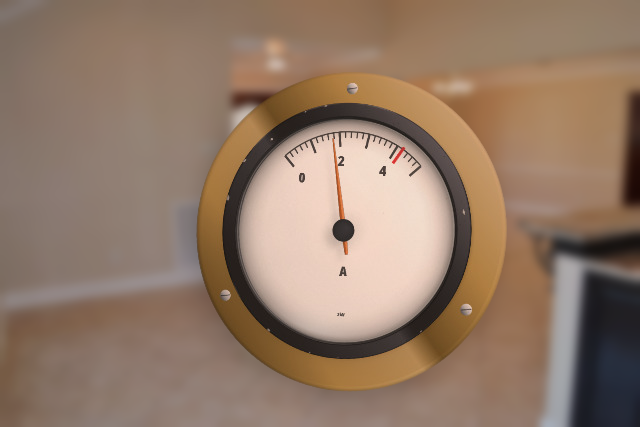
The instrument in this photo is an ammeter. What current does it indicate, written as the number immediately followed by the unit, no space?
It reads 1.8A
